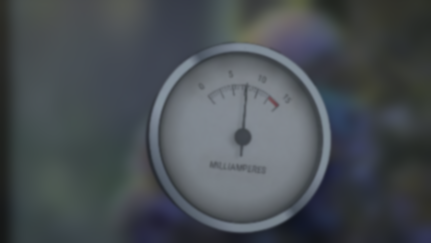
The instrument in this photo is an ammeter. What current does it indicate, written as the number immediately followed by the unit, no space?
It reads 7.5mA
